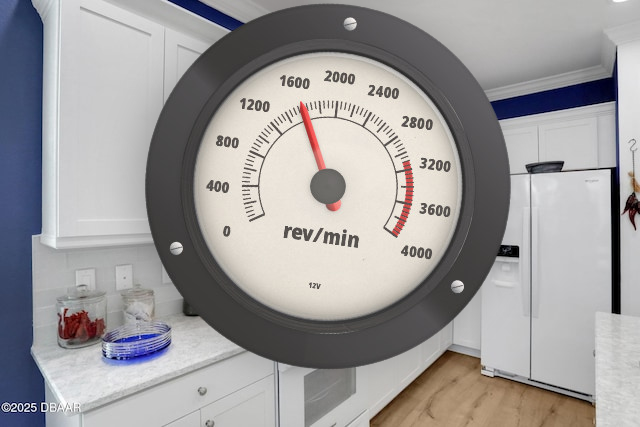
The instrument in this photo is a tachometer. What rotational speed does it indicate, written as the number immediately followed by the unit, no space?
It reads 1600rpm
